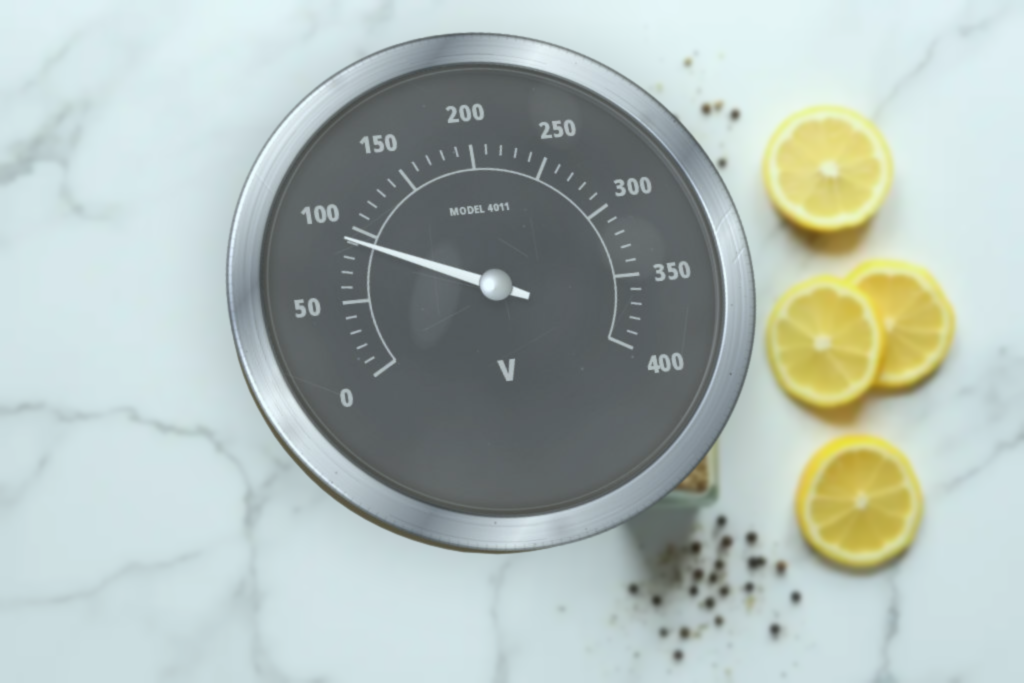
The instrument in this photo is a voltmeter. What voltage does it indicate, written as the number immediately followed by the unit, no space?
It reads 90V
